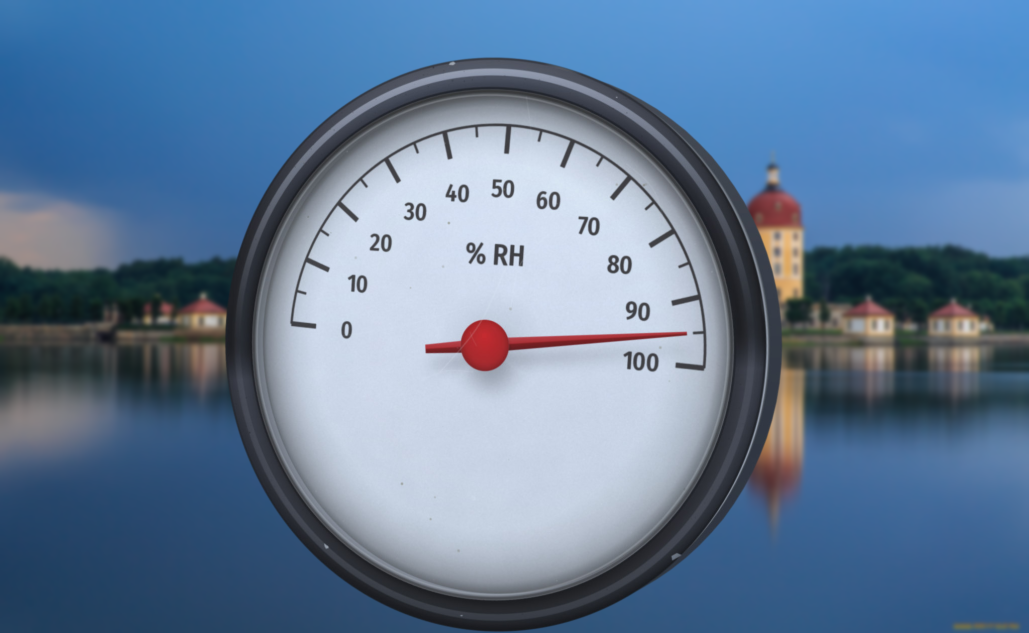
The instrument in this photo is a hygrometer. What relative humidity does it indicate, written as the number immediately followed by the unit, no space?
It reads 95%
